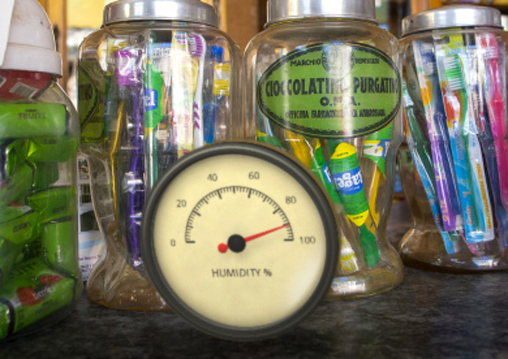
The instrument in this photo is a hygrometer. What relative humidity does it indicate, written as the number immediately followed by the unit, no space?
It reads 90%
